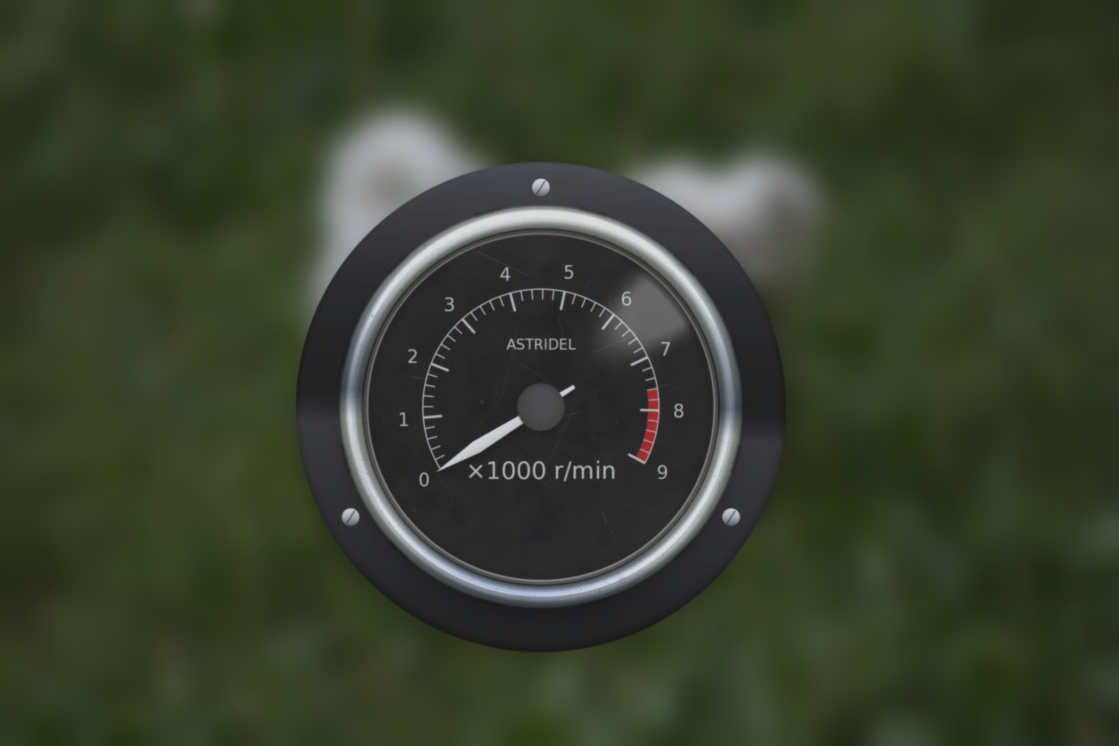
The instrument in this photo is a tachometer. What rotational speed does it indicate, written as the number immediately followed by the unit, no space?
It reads 0rpm
